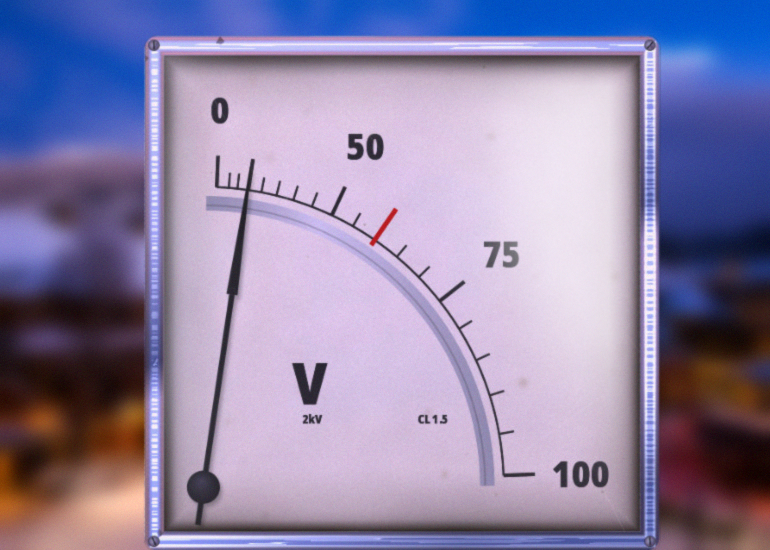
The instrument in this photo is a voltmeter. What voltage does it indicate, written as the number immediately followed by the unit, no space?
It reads 25V
